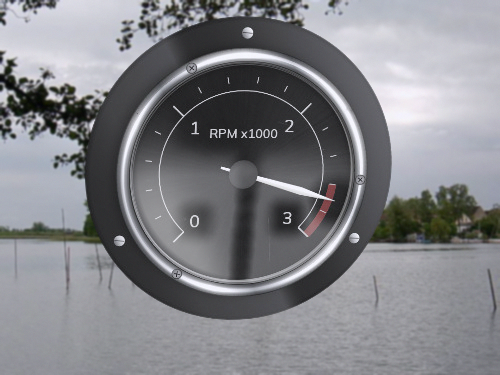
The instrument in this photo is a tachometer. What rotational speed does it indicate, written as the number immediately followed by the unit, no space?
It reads 2700rpm
